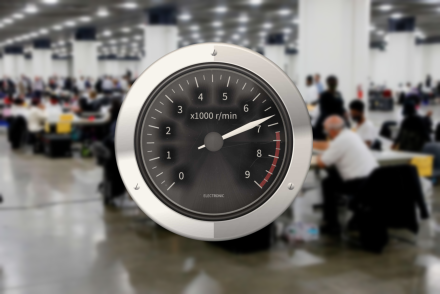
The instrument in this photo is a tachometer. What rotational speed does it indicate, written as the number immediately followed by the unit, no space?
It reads 6750rpm
